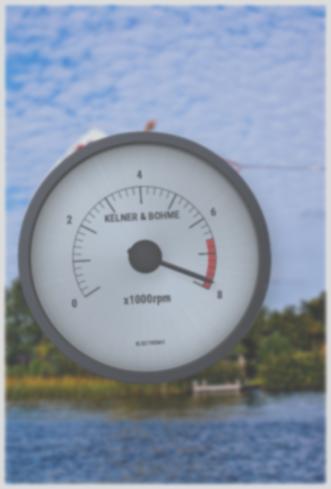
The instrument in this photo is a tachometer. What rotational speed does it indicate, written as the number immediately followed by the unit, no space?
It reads 7800rpm
